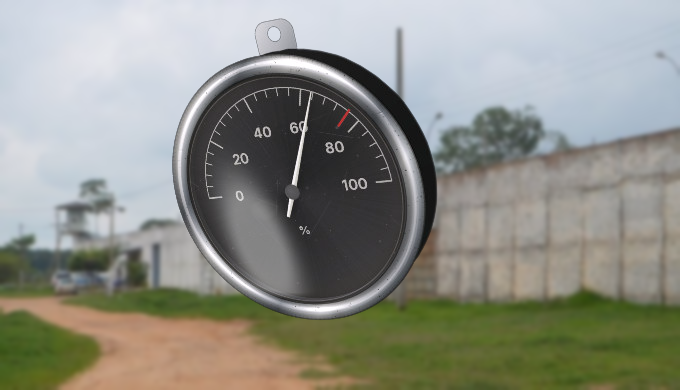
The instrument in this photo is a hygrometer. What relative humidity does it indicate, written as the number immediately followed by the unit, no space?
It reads 64%
